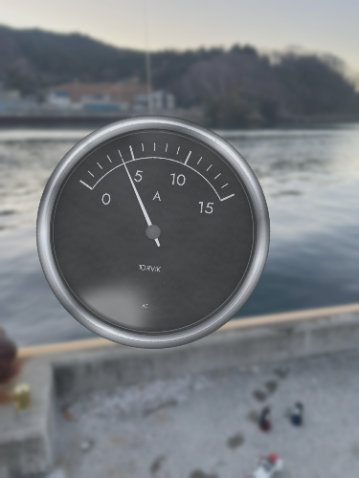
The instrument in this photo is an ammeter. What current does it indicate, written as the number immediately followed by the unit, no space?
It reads 4A
